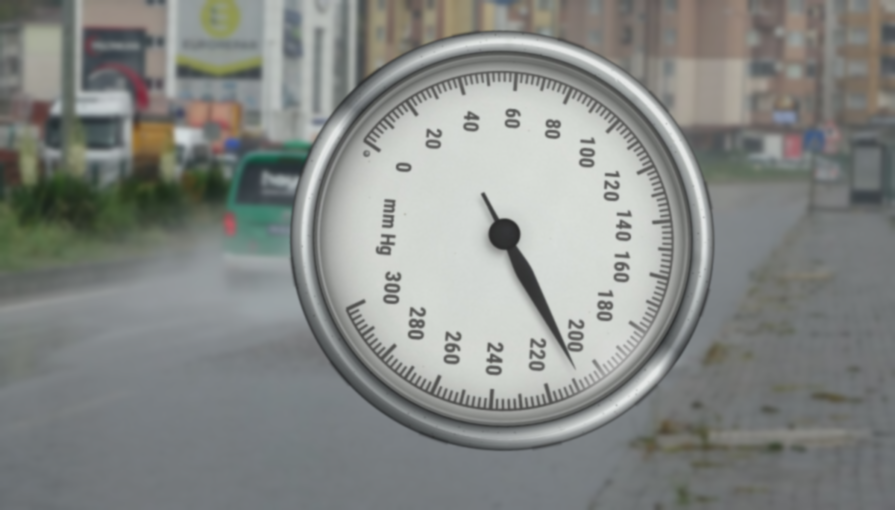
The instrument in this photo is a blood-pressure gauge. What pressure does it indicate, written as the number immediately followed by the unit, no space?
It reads 208mmHg
